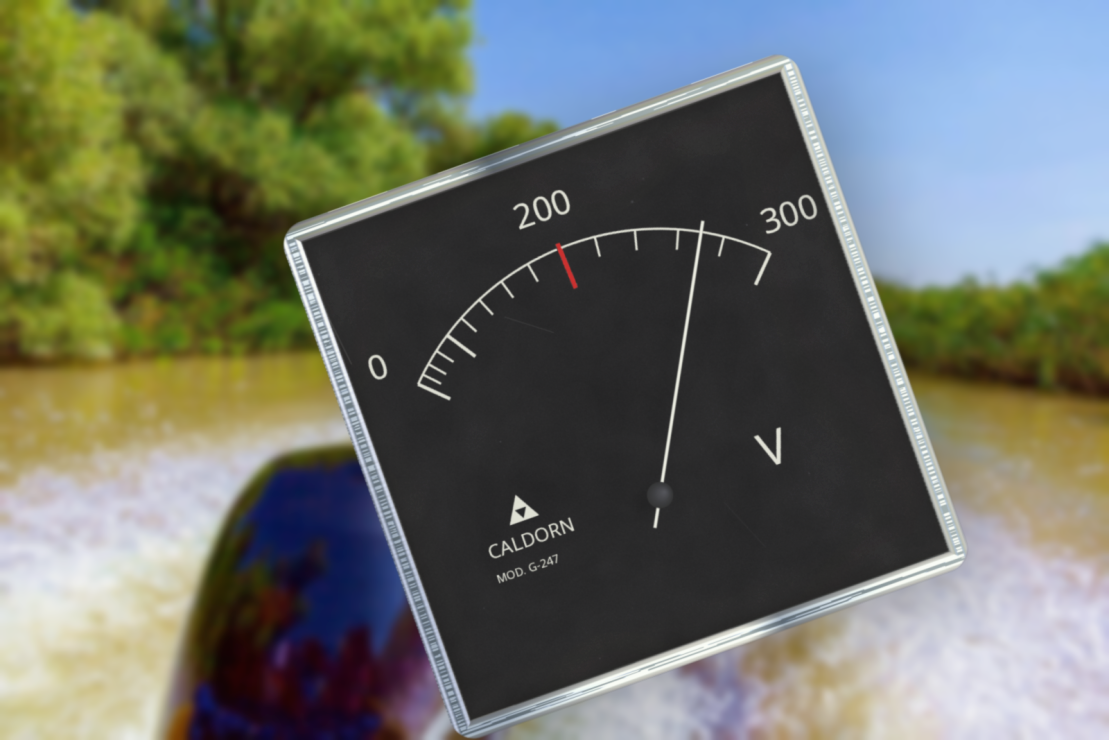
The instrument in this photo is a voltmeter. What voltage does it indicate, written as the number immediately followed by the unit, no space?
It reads 270V
